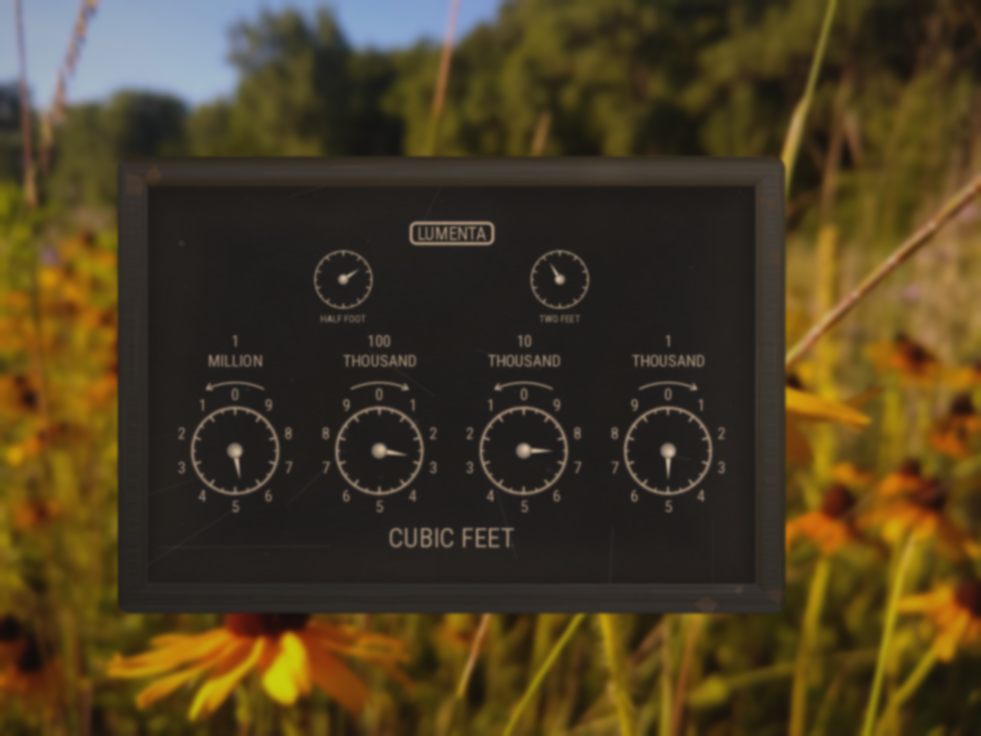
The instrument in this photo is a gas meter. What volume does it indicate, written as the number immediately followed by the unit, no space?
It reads 527500ft³
